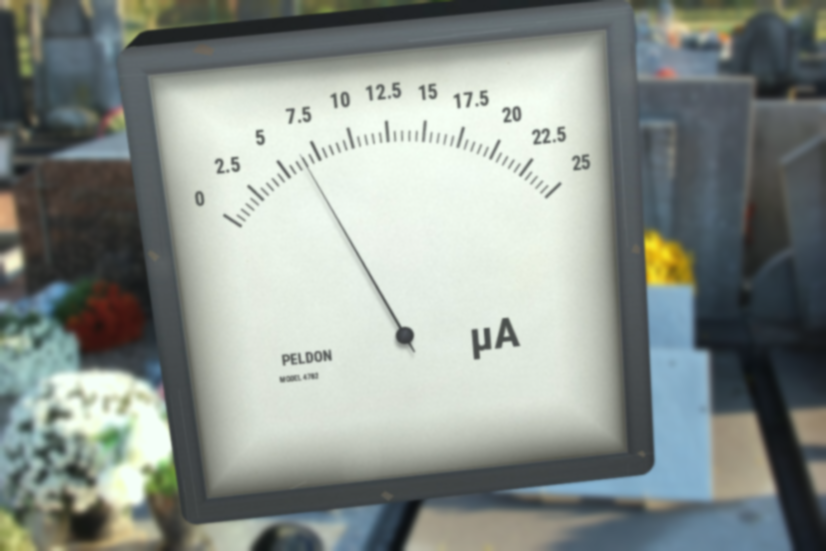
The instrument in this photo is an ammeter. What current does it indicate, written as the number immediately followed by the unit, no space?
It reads 6.5µA
